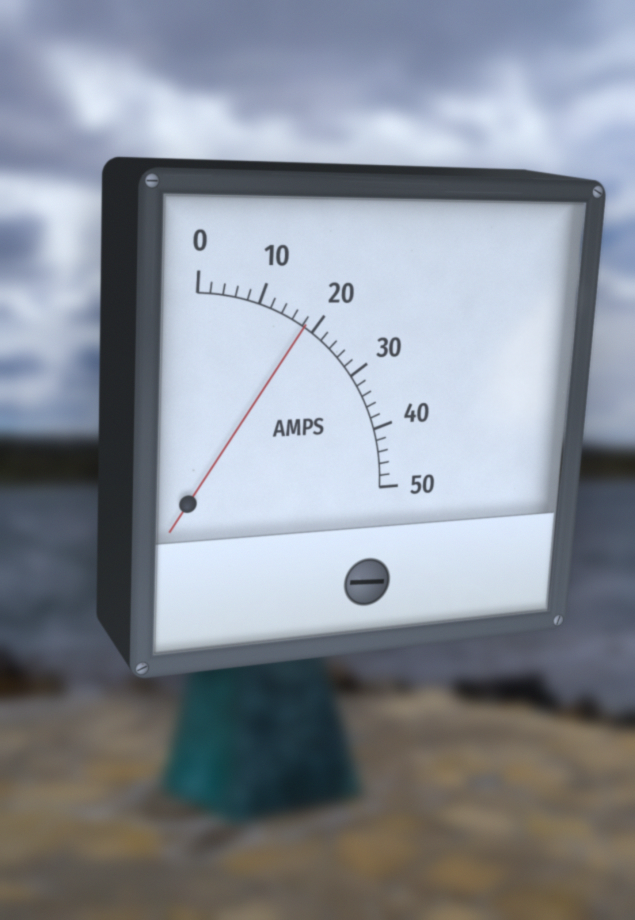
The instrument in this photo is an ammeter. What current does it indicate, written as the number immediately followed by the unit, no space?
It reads 18A
